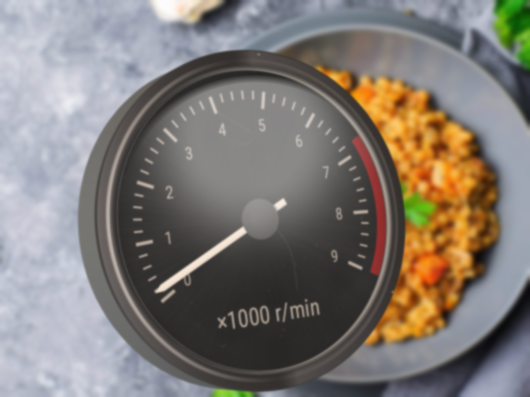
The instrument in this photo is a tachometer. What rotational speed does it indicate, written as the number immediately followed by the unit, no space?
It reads 200rpm
